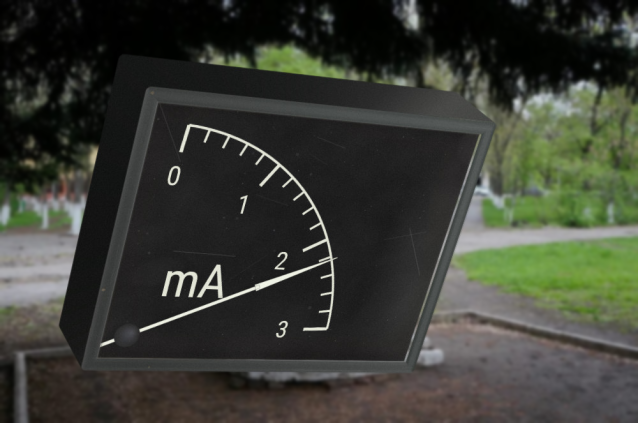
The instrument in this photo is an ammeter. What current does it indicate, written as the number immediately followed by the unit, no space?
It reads 2.2mA
